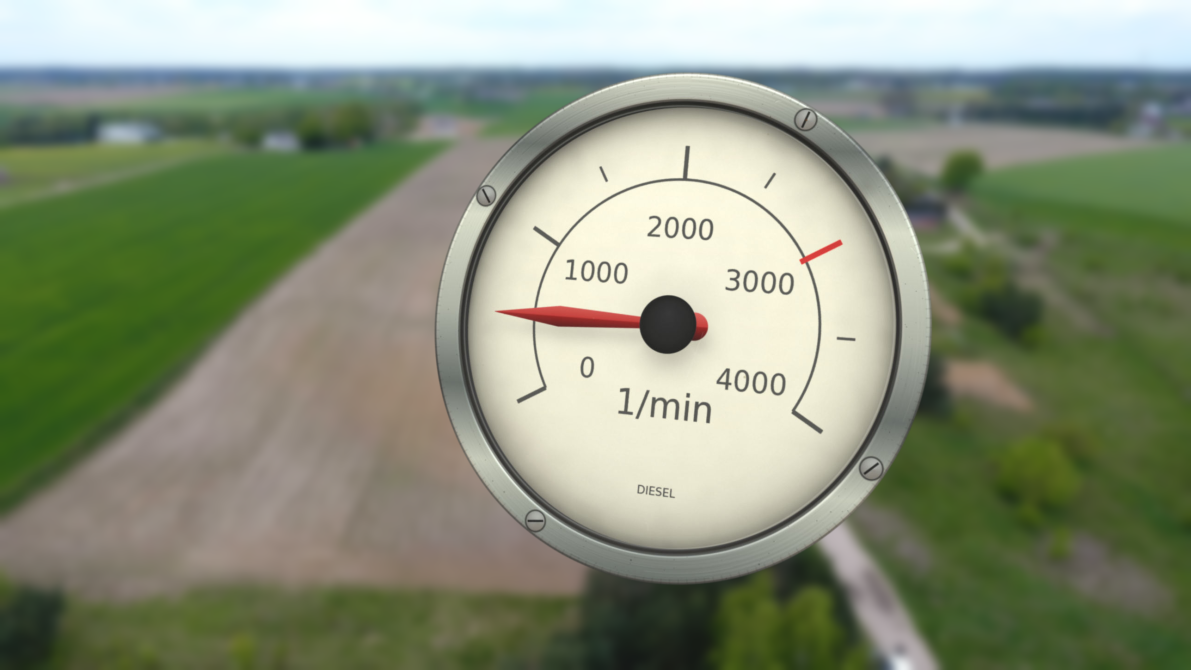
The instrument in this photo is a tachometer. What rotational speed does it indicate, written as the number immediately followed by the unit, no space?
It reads 500rpm
